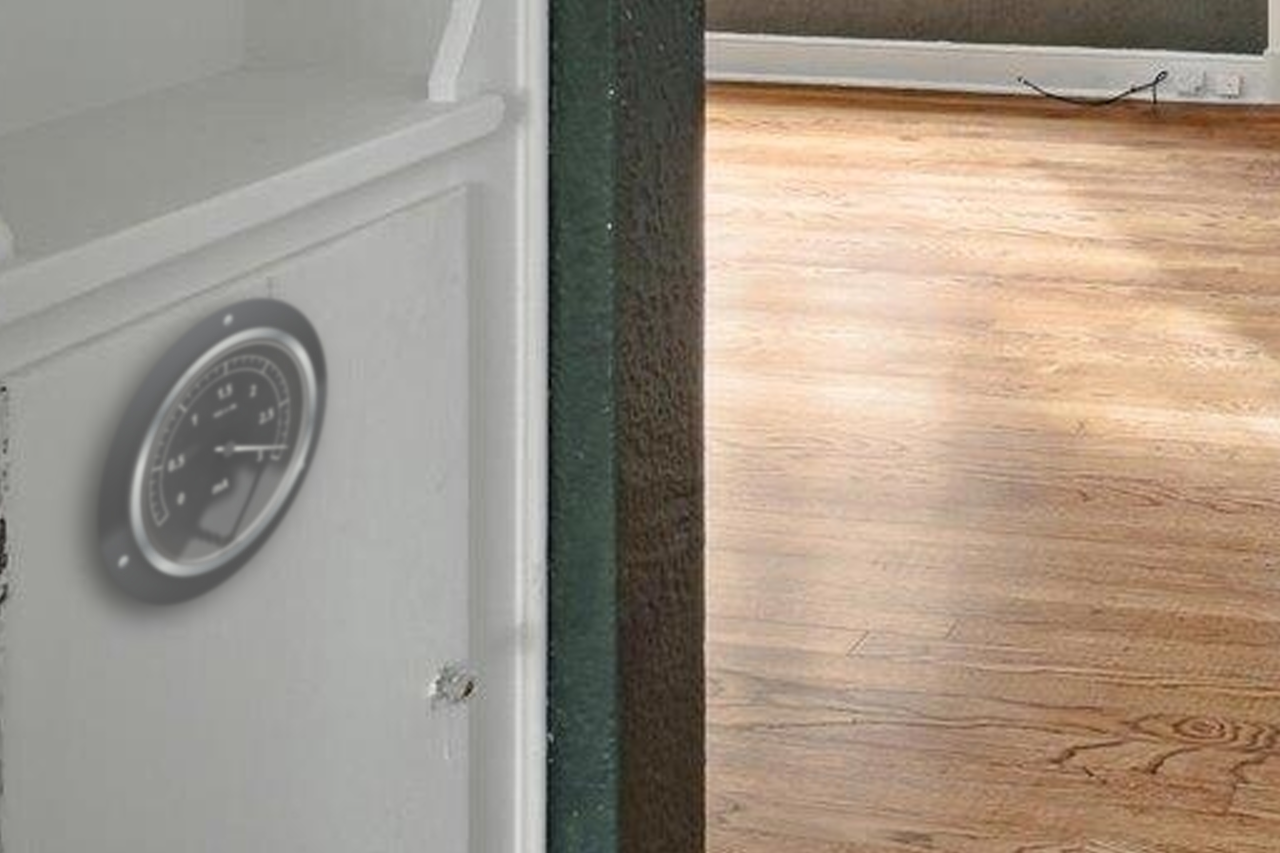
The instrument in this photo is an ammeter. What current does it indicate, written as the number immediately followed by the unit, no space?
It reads 2.9mA
